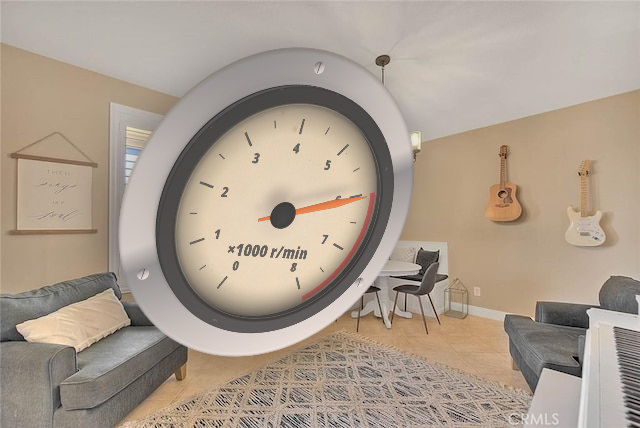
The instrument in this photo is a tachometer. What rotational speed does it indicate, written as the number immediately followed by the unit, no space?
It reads 6000rpm
